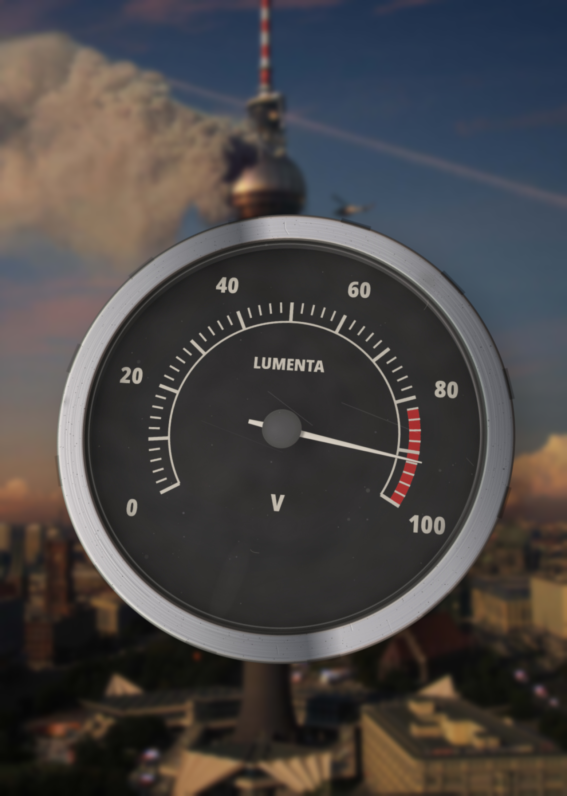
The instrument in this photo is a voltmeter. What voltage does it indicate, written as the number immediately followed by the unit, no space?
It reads 92V
